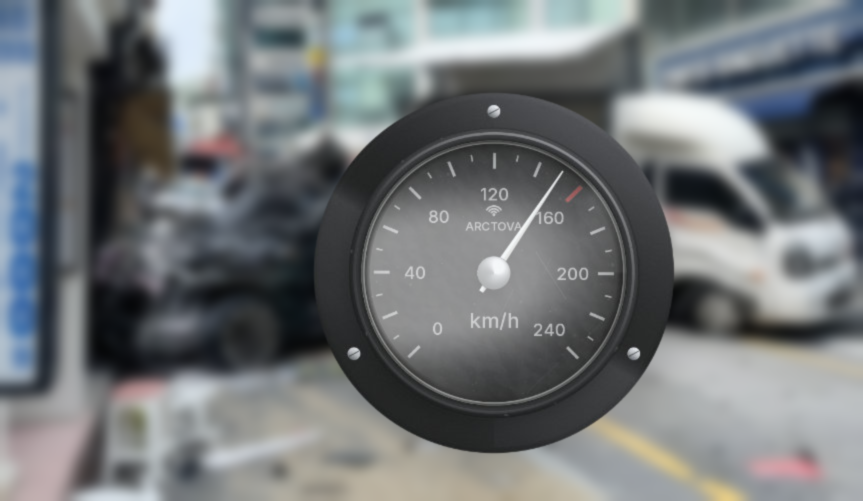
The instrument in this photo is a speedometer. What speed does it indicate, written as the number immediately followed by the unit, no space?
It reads 150km/h
